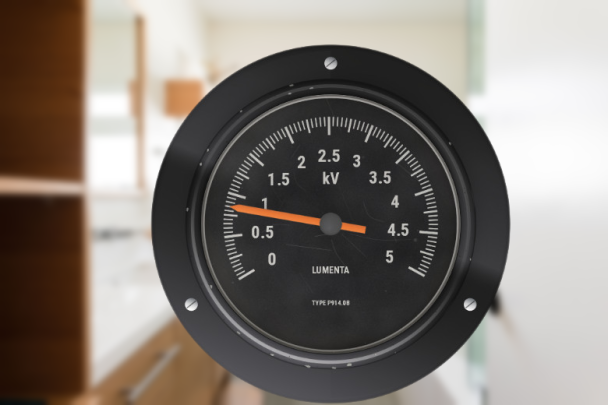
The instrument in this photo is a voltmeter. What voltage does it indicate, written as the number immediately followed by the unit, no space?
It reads 0.85kV
